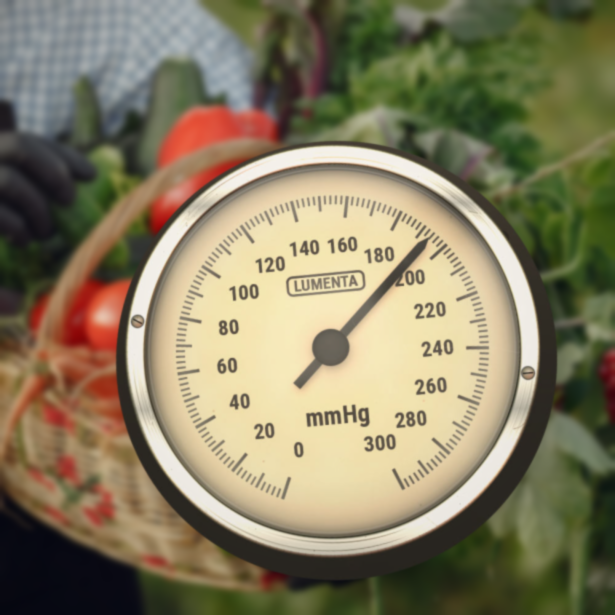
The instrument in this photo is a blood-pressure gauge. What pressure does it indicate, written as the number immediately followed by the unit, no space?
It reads 194mmHg
